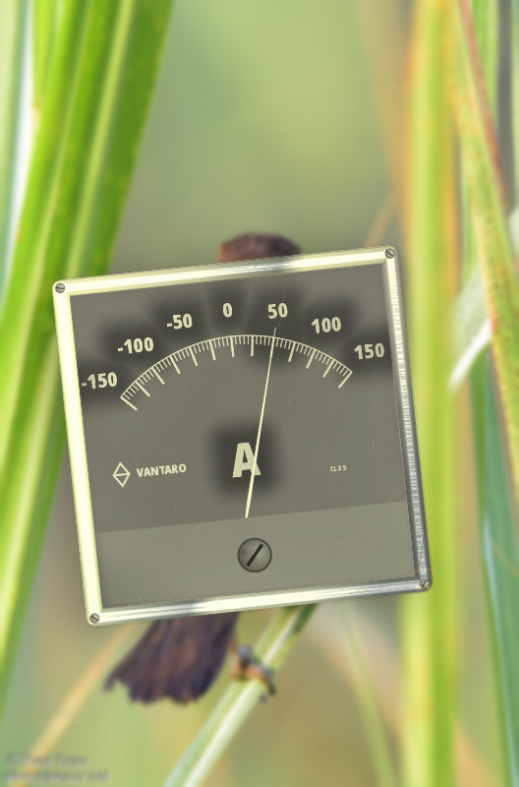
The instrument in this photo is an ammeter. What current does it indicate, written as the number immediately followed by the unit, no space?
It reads 50A
